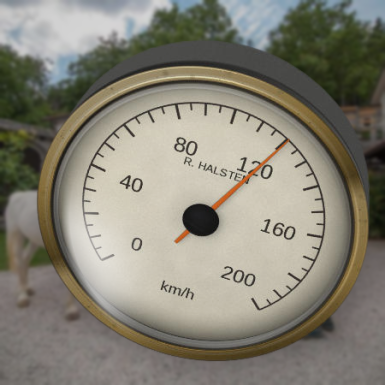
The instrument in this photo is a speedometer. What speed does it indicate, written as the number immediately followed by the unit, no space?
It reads 120km/h
